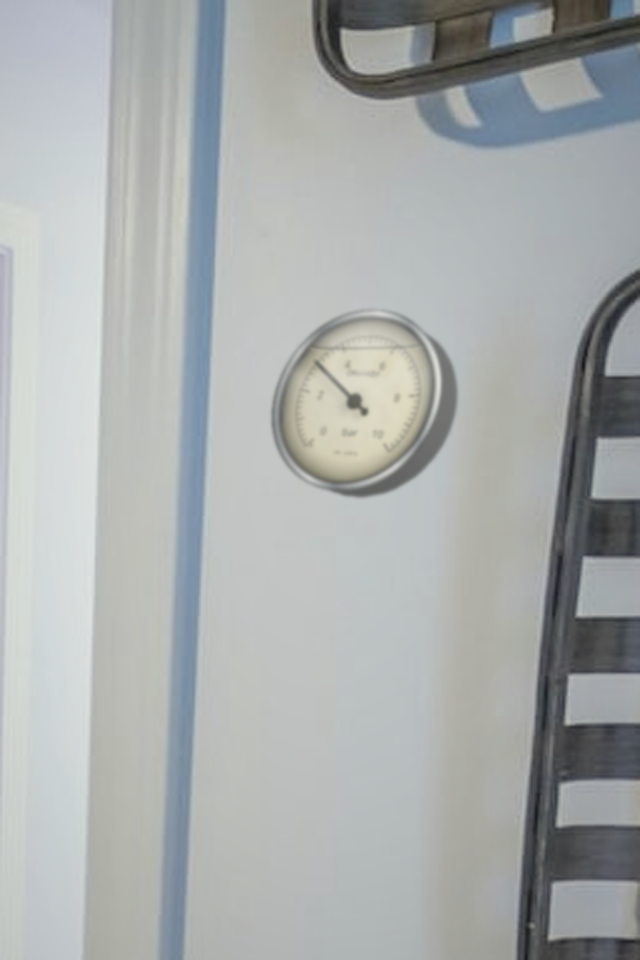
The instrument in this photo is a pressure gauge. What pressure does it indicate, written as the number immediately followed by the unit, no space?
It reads 3bar
